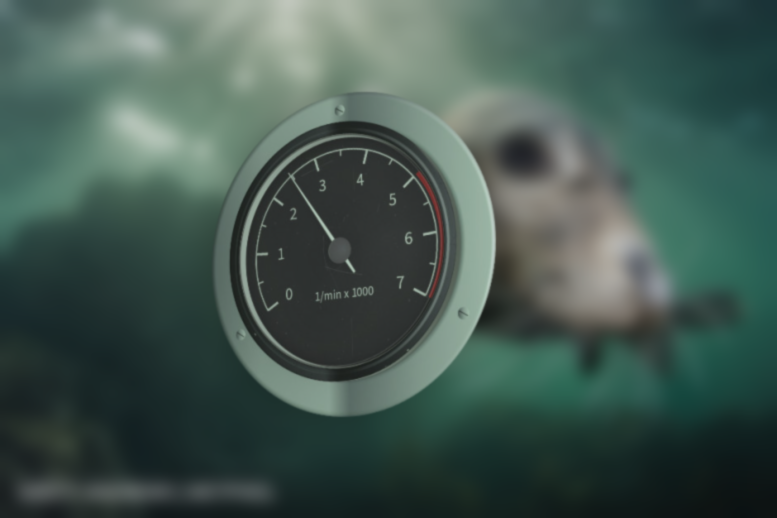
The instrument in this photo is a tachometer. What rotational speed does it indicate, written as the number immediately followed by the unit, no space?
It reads 2500rpm
